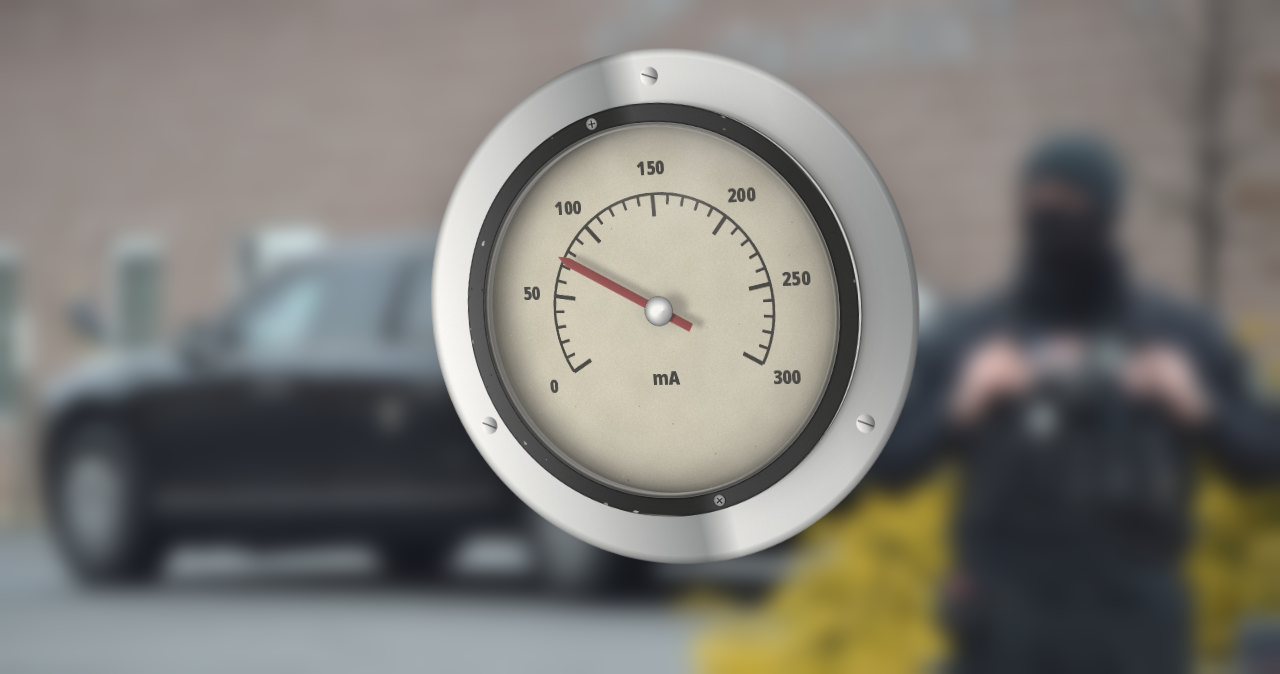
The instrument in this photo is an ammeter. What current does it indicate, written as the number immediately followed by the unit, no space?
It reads 75mA
